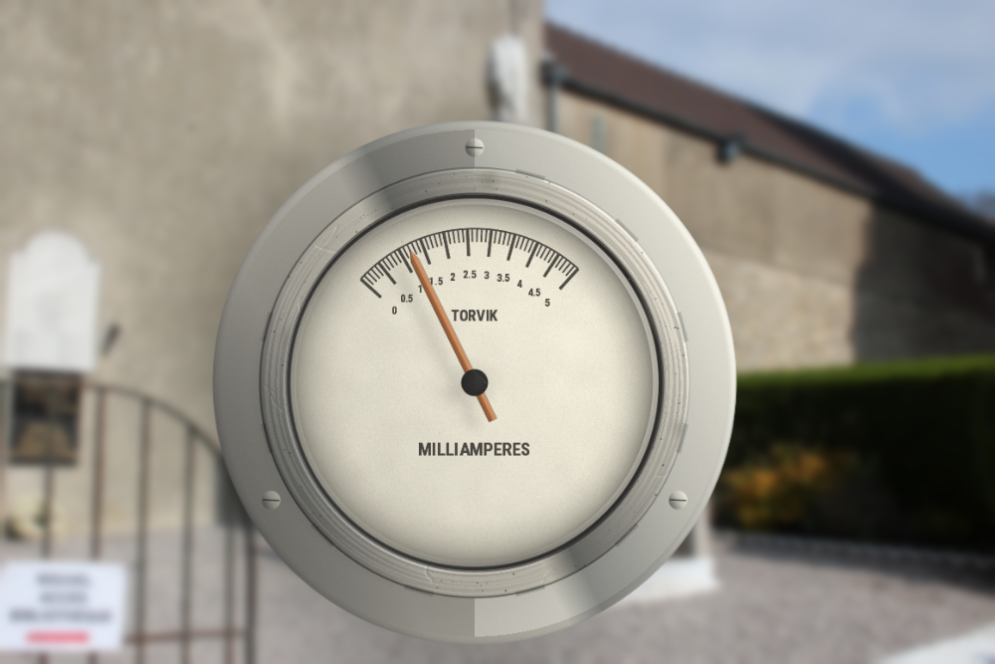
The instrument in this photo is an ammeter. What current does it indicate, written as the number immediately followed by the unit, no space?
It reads 1.2mA
